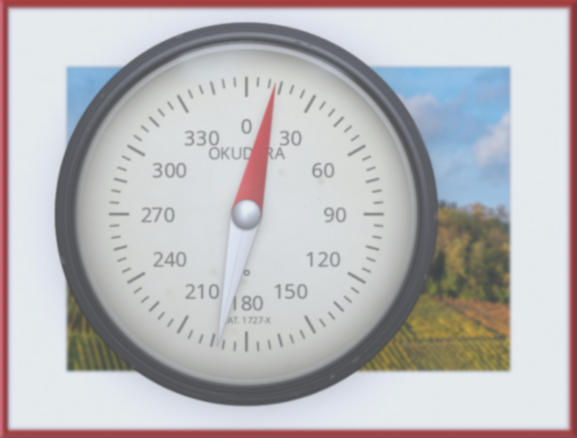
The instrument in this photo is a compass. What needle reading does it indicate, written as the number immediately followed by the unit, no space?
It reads 12.5°
